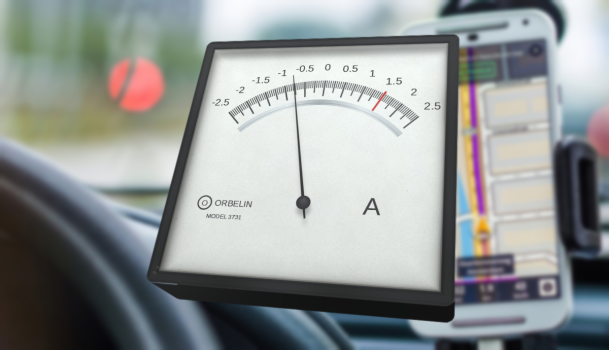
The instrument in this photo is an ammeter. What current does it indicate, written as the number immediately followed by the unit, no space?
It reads -0.75A
